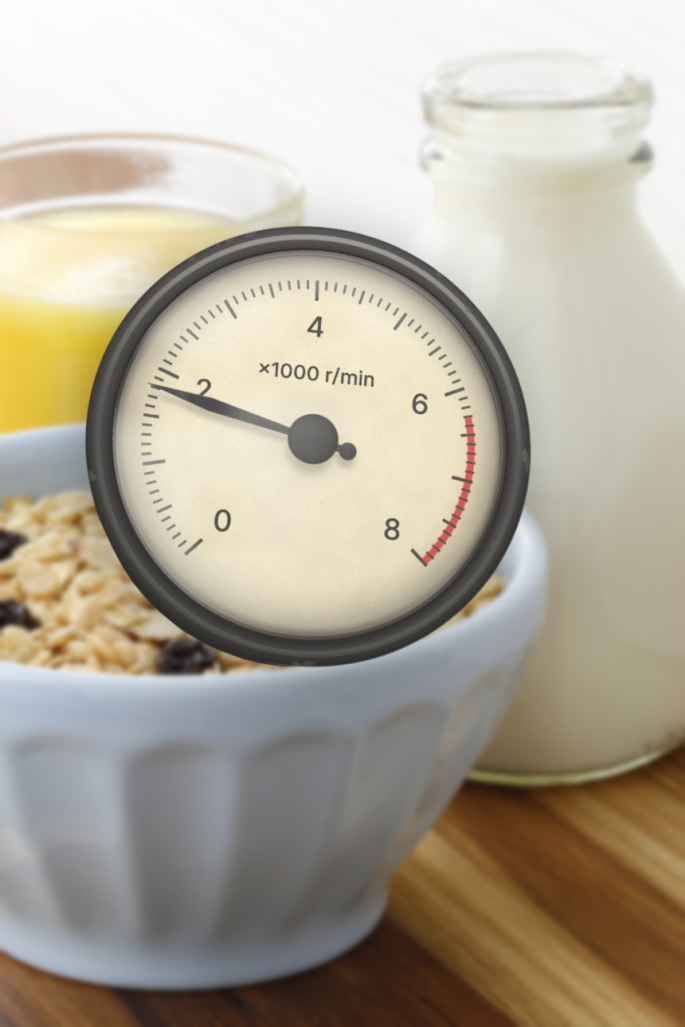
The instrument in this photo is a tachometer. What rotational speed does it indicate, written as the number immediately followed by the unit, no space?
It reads 1800rpm
